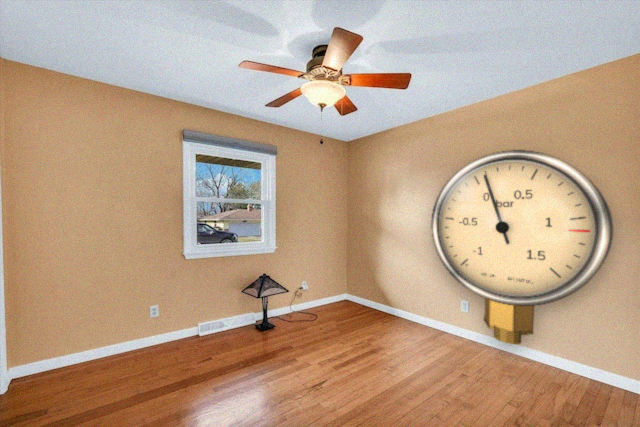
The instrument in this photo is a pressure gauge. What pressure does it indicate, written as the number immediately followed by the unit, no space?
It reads 0.1bar
